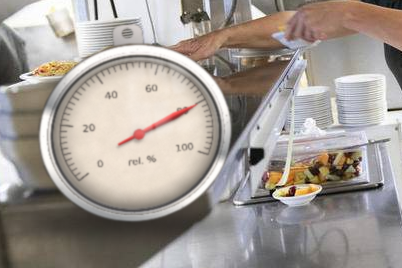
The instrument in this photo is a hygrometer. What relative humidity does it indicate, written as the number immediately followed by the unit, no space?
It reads 80%
